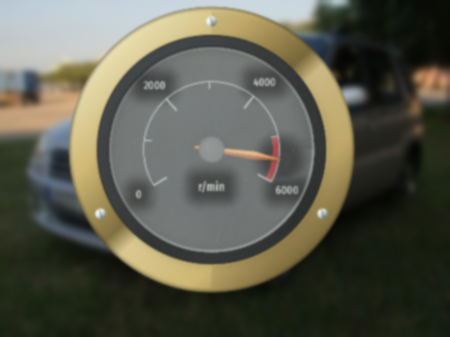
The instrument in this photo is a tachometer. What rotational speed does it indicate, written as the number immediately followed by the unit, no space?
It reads 5500rpm
